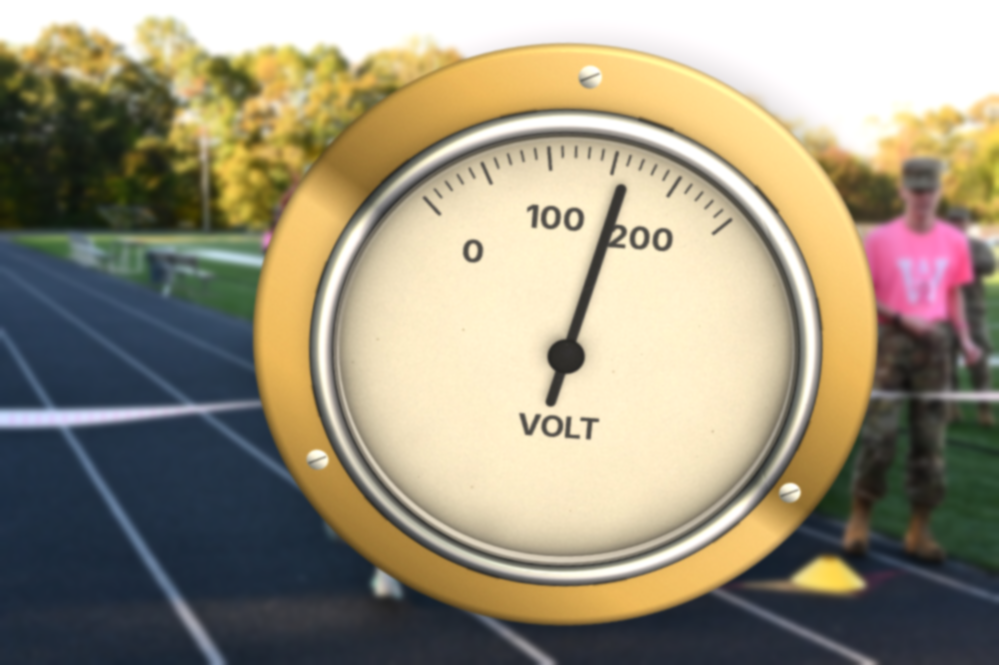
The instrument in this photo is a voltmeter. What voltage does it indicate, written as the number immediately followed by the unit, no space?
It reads 160V
